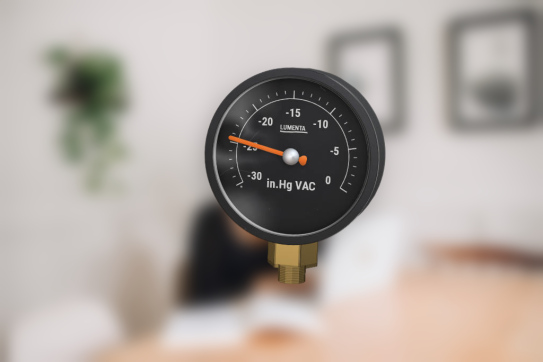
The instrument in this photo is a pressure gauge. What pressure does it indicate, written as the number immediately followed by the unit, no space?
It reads -24.5inHg
